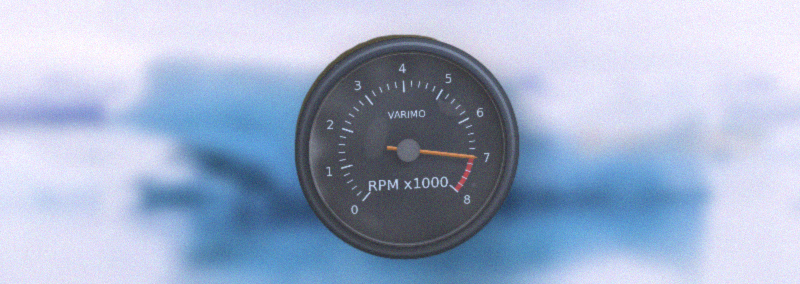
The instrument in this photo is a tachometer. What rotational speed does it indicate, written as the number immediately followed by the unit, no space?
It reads 7000rpm
